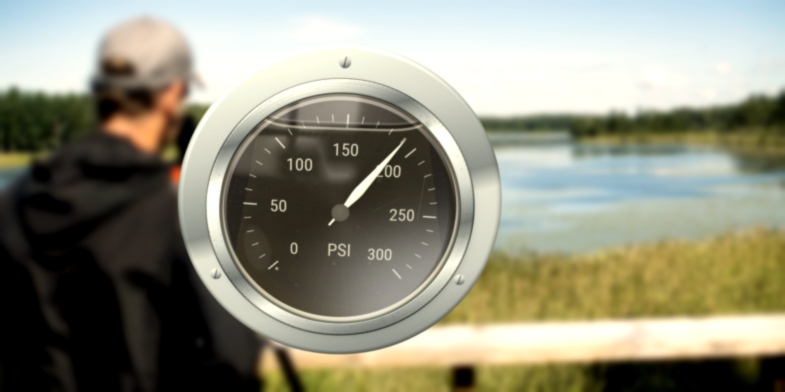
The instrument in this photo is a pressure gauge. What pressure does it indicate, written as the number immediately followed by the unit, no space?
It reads 190psi
